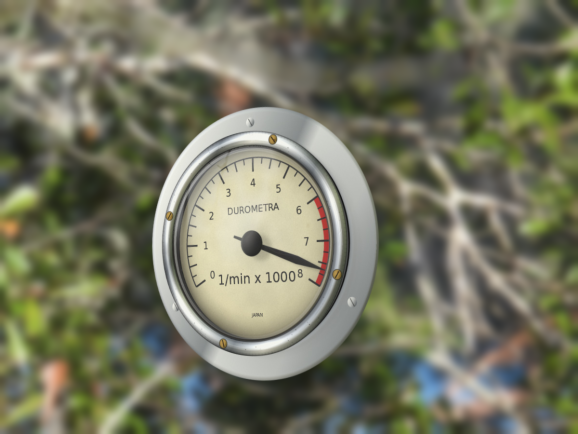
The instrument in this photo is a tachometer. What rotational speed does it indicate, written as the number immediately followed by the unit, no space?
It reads 7625rpm
